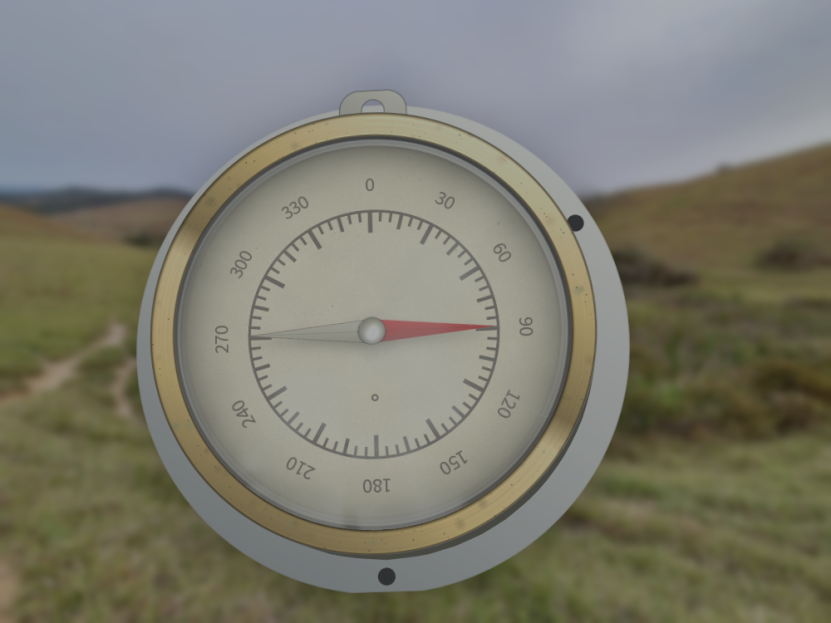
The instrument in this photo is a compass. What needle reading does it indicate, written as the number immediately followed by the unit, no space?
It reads 90°
